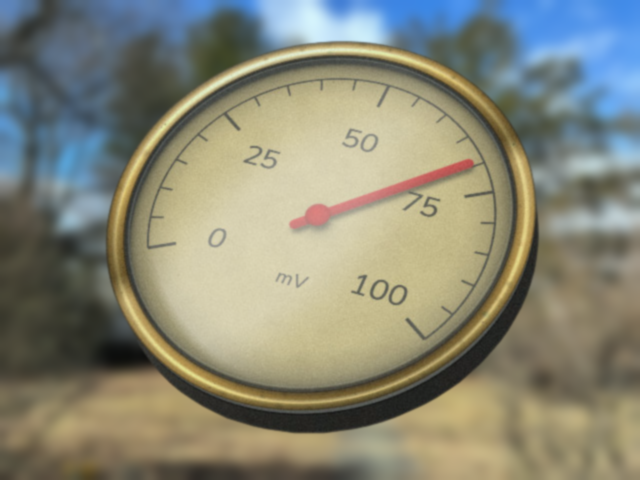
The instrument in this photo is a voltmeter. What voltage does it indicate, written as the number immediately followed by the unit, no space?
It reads 70mV
